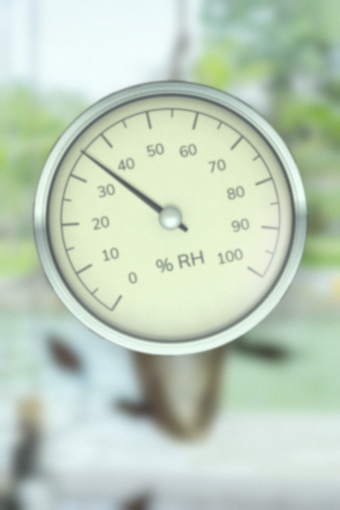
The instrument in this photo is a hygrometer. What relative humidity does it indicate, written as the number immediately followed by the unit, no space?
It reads 35%
